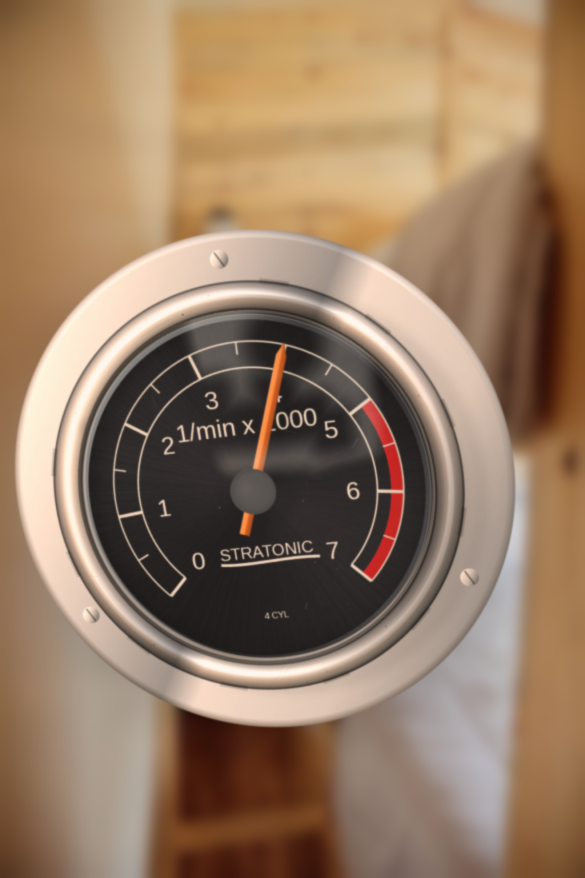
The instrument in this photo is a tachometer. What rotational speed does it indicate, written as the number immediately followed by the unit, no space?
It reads 4000rpm
